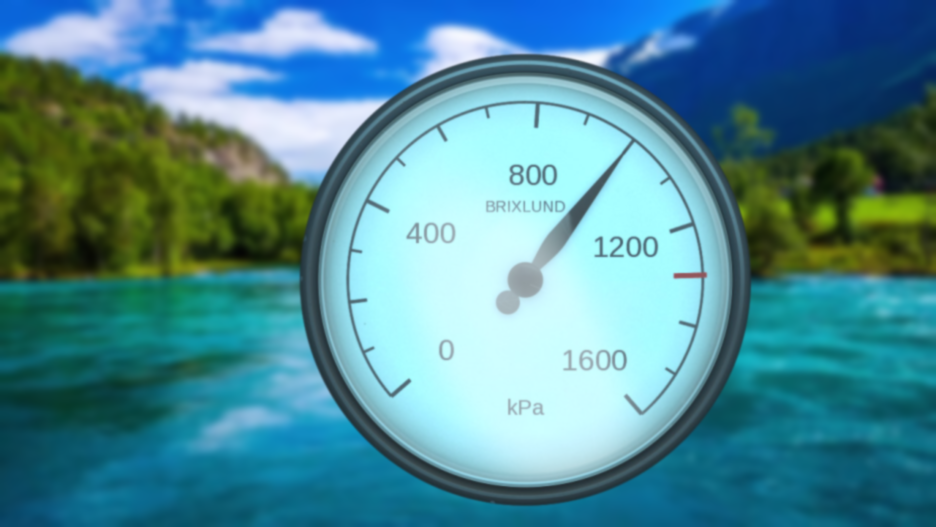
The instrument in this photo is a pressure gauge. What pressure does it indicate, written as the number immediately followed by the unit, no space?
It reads 1000kPa
